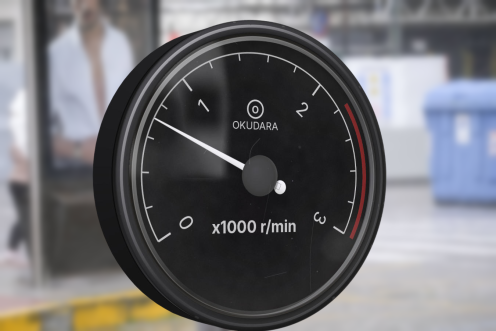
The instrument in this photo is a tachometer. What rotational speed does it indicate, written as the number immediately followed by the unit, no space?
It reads 700rpm
